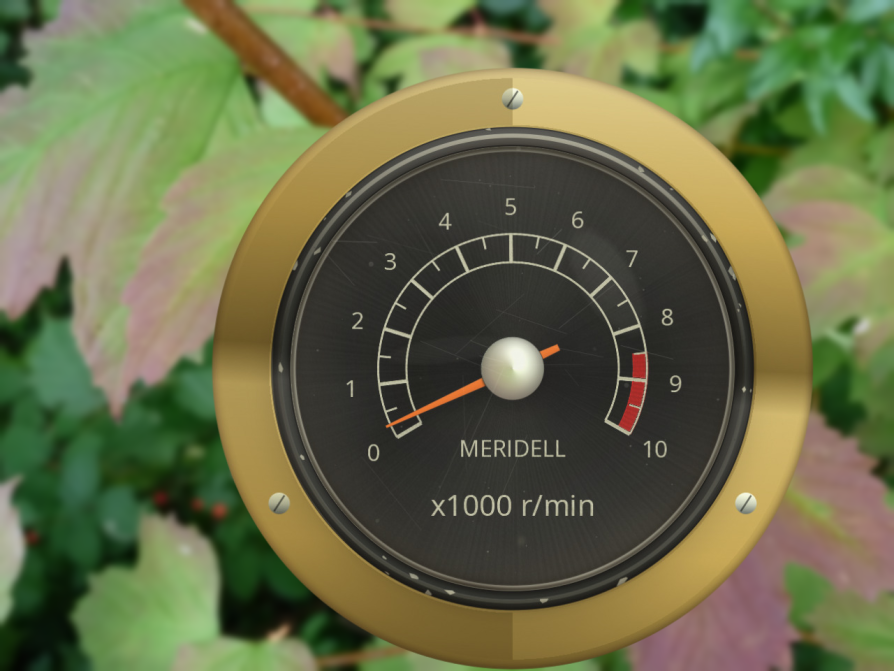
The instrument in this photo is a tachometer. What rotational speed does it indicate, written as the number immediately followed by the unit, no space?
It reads 250rpm
